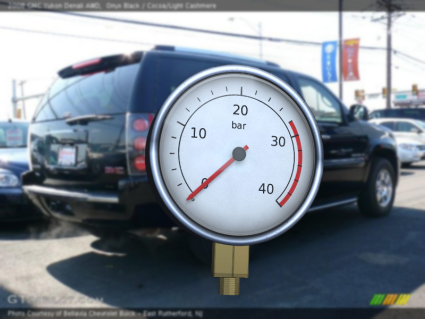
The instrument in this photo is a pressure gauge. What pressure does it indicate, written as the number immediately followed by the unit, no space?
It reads 0bar
